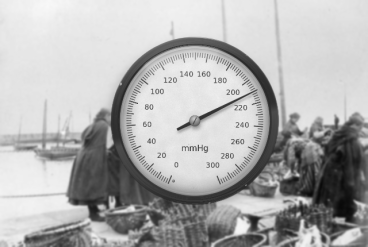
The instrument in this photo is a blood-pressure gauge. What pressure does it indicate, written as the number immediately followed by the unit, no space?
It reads 210mmHg
